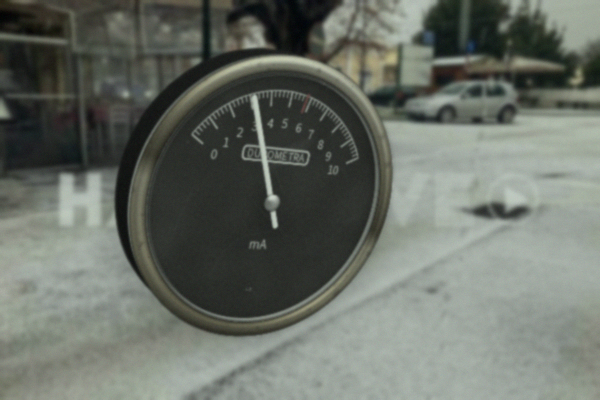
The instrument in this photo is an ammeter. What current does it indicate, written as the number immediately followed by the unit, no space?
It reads 3mA
